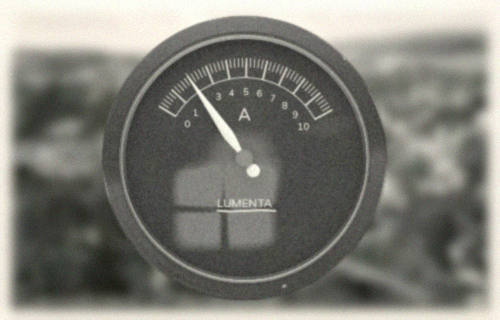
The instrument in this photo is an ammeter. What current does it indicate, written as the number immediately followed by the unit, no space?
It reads 2A
